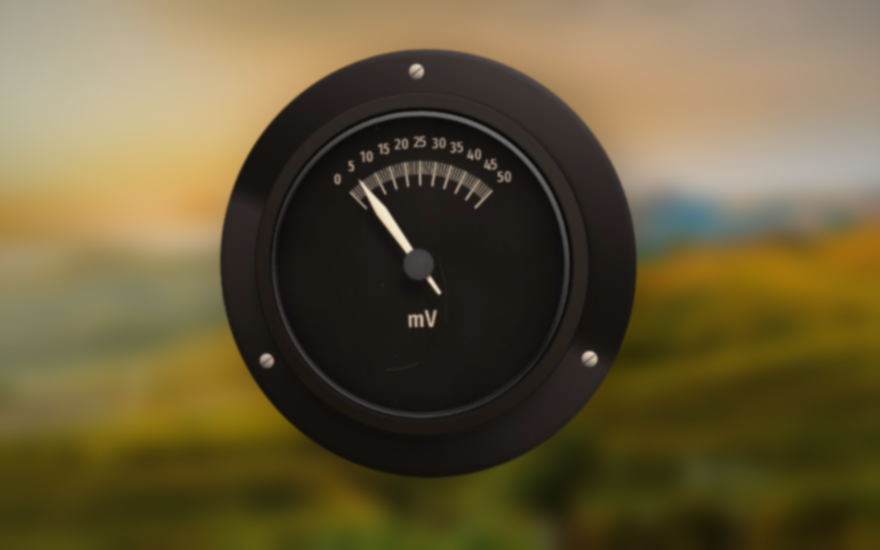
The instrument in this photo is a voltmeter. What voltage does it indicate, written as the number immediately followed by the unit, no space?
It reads 5mV
